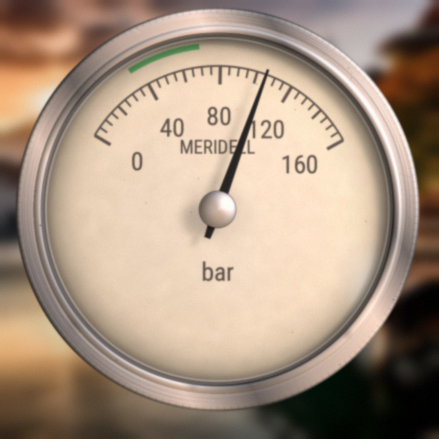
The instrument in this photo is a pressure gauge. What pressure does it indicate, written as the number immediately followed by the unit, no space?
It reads 105bar
